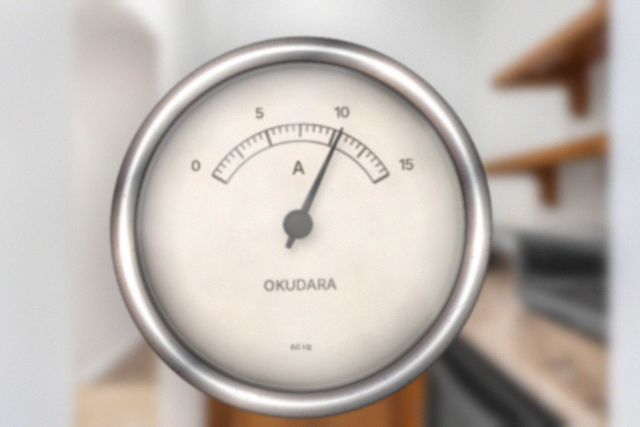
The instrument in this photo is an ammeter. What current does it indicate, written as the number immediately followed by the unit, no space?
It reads 10.5A
